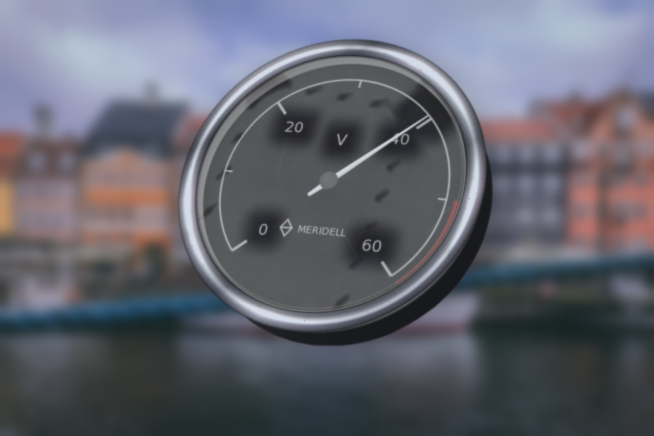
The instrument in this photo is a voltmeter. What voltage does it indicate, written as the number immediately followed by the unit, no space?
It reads 40V
